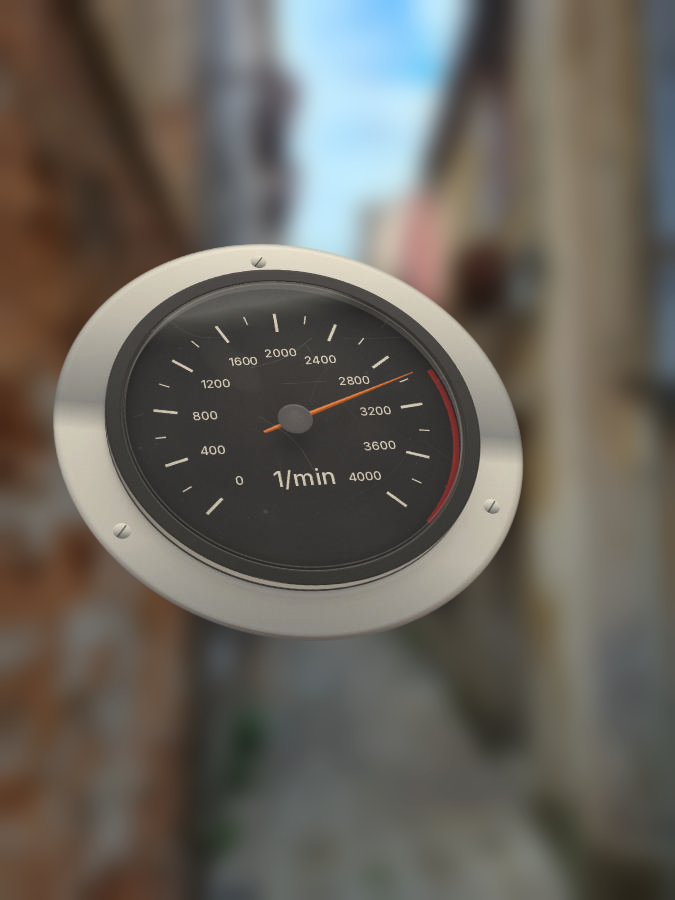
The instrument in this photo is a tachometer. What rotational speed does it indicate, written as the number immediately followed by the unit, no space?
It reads 3000rpm
